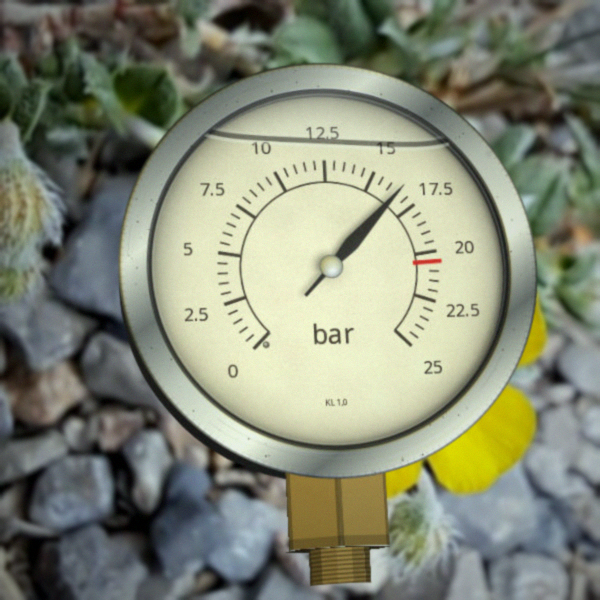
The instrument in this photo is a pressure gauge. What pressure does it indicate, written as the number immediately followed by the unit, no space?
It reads 16.5bar
